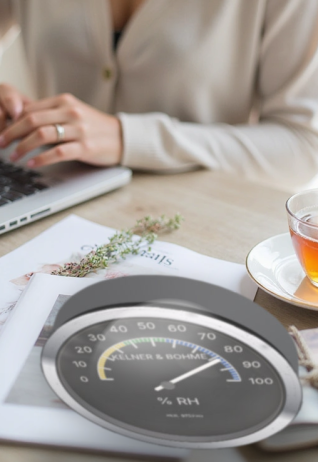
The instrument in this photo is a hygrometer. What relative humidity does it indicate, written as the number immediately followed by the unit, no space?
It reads 80%
